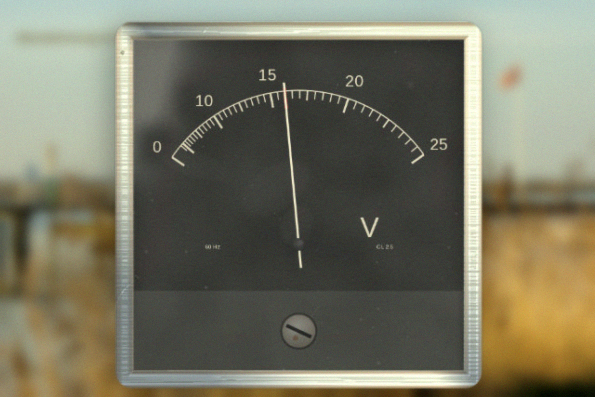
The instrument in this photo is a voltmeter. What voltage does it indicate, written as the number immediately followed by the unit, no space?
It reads 16V
